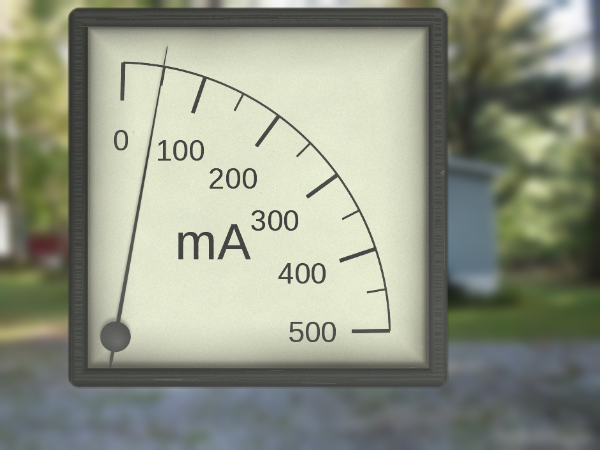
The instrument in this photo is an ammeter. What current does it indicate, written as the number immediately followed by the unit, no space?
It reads 50mA
